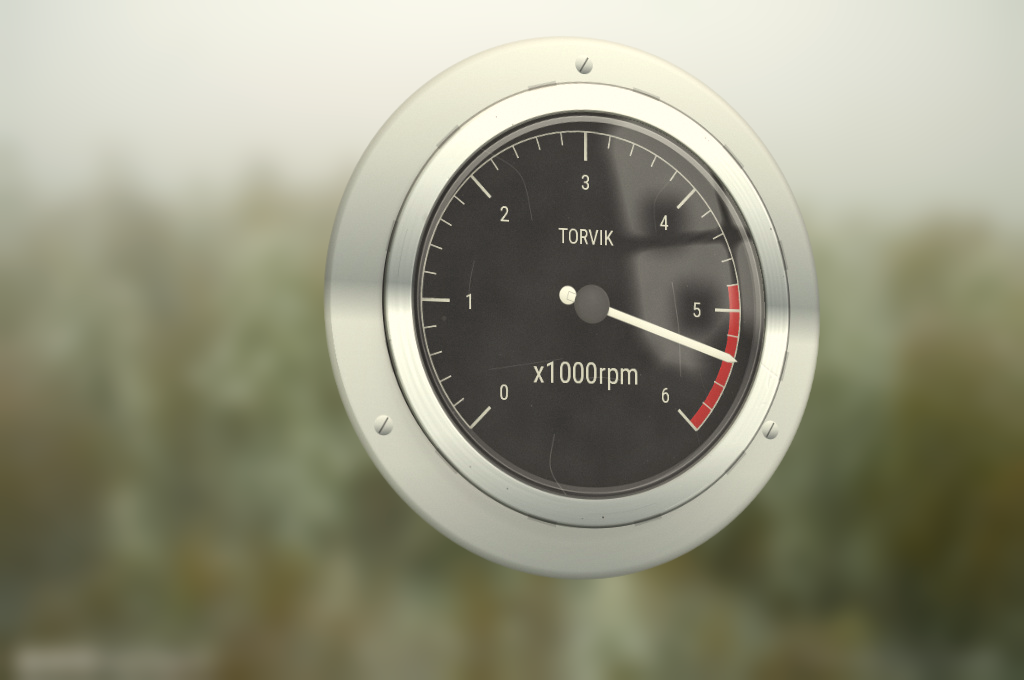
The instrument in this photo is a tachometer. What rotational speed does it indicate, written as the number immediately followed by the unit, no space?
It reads 5400rpm
